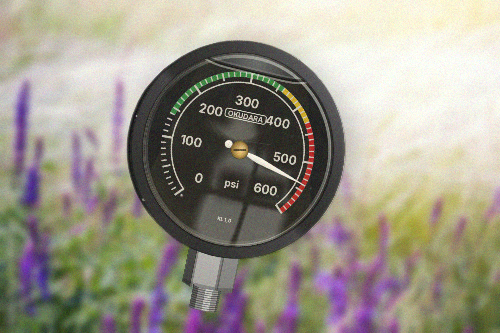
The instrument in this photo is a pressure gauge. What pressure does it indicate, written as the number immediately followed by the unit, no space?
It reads 540psi
